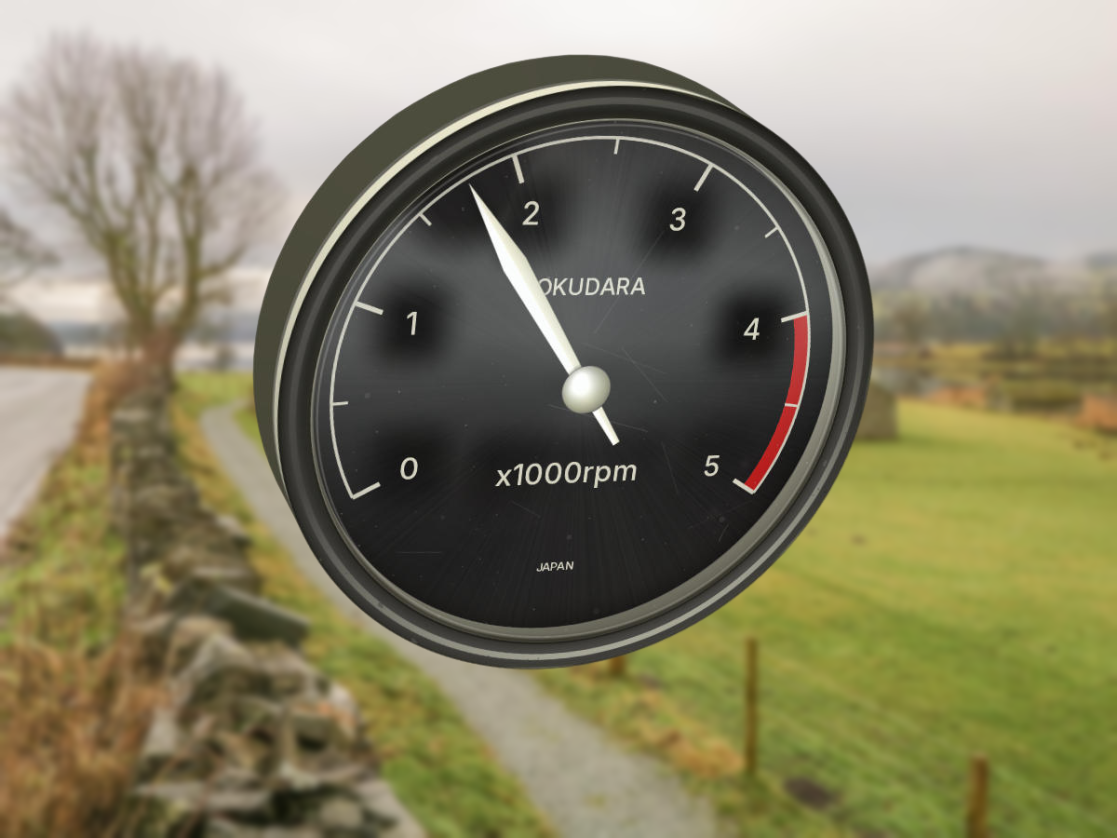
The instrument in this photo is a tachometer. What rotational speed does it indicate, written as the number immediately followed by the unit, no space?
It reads 1750rpm
